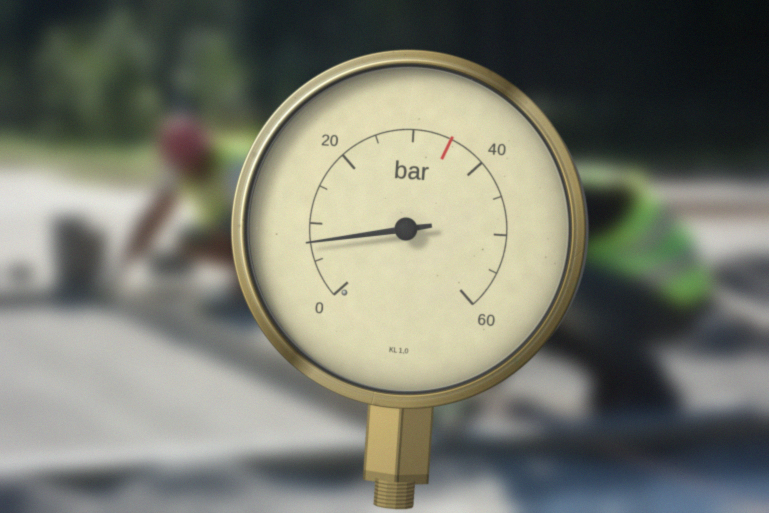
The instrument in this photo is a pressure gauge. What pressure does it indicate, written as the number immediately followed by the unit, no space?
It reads 7.5bar
